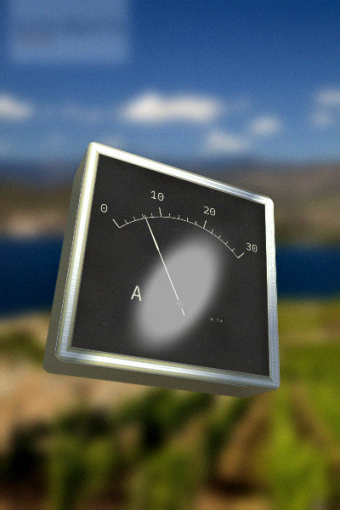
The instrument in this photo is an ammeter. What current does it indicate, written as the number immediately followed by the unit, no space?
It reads 6A
